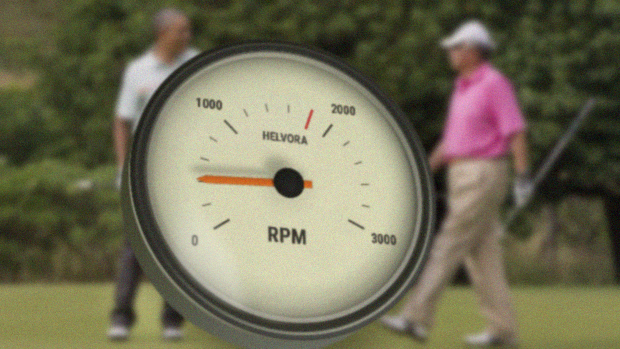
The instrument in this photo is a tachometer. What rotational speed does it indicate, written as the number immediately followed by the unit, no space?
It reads 400rpm
